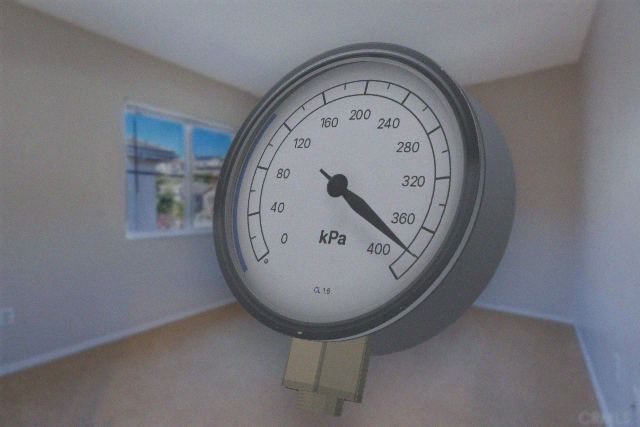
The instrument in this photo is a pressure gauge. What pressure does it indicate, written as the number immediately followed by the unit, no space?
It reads 380kPa
